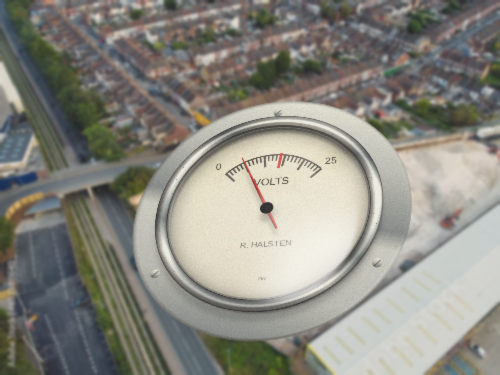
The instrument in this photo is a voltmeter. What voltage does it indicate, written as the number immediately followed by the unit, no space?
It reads 5V
